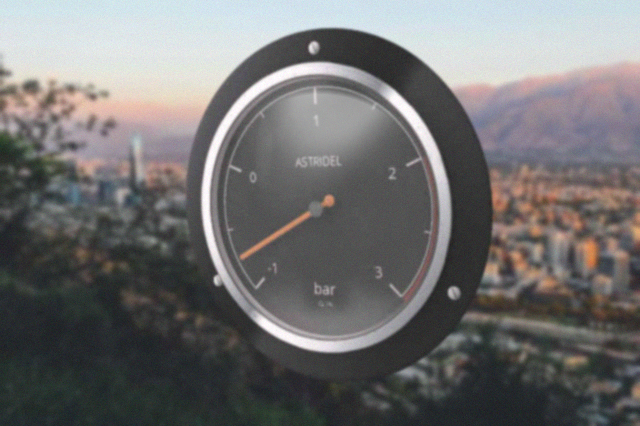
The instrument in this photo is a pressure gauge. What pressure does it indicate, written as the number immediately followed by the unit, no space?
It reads -0.75bar
